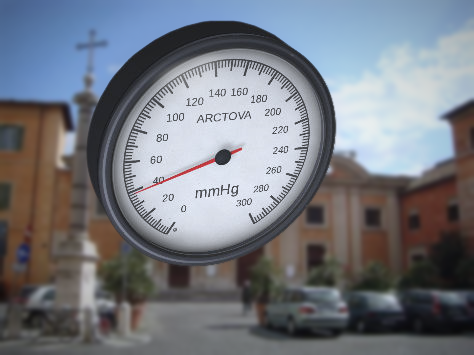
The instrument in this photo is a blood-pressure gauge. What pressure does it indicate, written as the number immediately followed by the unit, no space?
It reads 40mmHg
